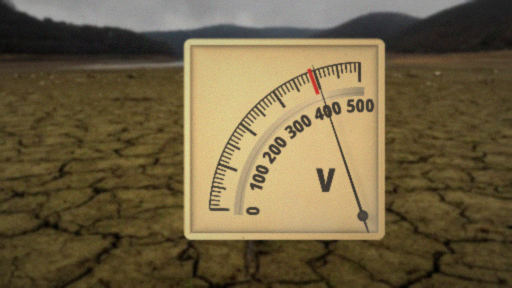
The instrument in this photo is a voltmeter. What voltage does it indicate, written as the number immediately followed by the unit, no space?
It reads 400V
